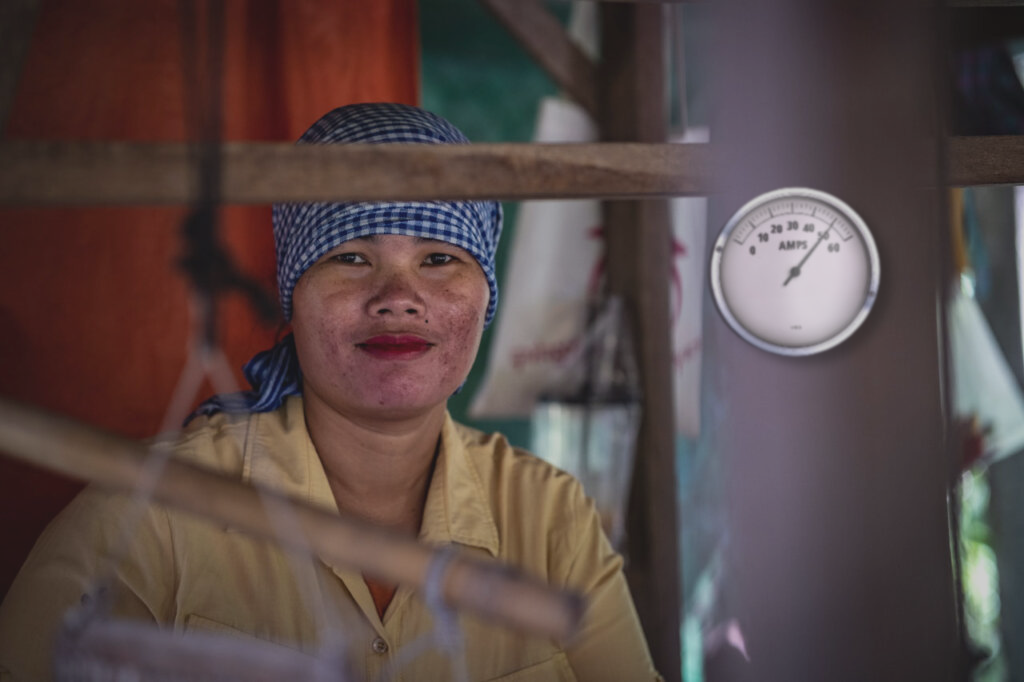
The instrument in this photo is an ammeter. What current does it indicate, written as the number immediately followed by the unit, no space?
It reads 50A
